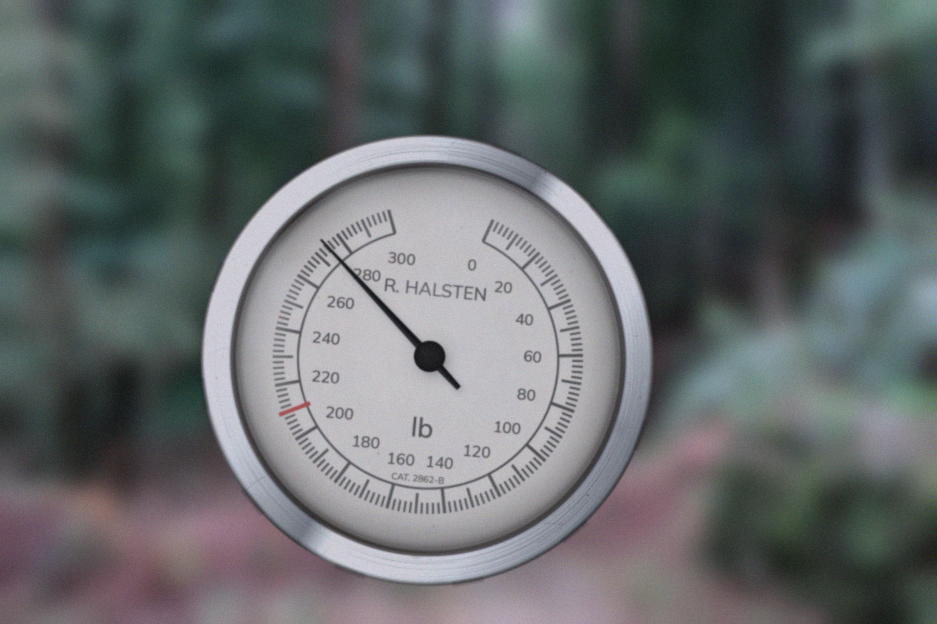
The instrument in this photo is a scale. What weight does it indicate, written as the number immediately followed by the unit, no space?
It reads 274lb
